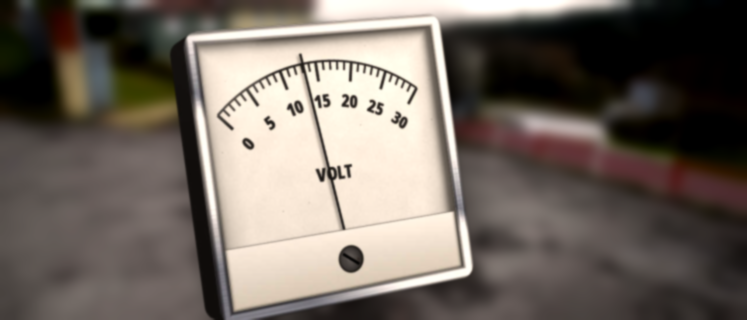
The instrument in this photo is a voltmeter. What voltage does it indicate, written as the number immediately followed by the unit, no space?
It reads 13V
